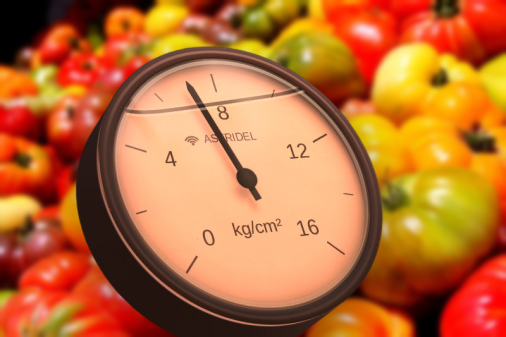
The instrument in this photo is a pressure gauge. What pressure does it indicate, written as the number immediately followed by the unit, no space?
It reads 7kg/cm²
